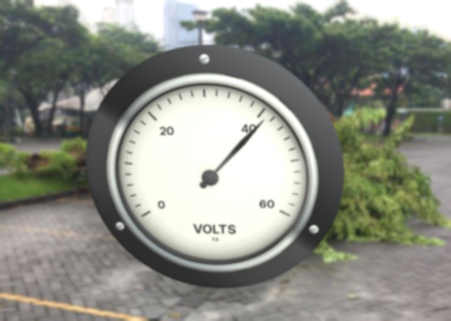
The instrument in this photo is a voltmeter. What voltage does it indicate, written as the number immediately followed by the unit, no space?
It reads 41V
